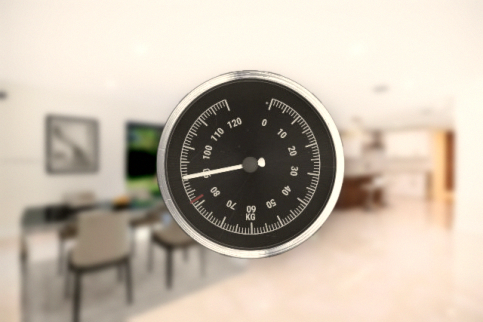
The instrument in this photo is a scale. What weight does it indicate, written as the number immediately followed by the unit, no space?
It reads 90kg
